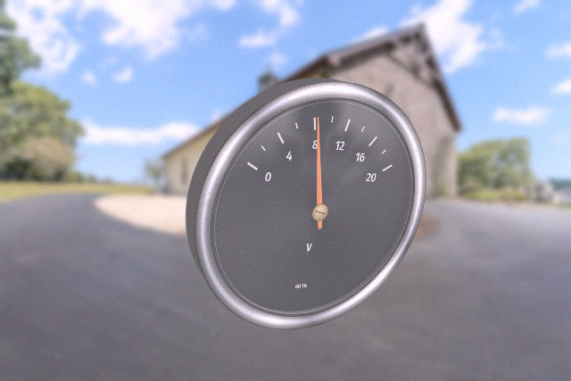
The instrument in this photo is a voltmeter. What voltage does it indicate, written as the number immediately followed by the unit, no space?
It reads 8V
